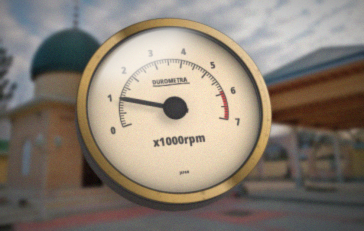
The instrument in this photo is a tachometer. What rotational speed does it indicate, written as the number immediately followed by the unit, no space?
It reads 1000rpm
